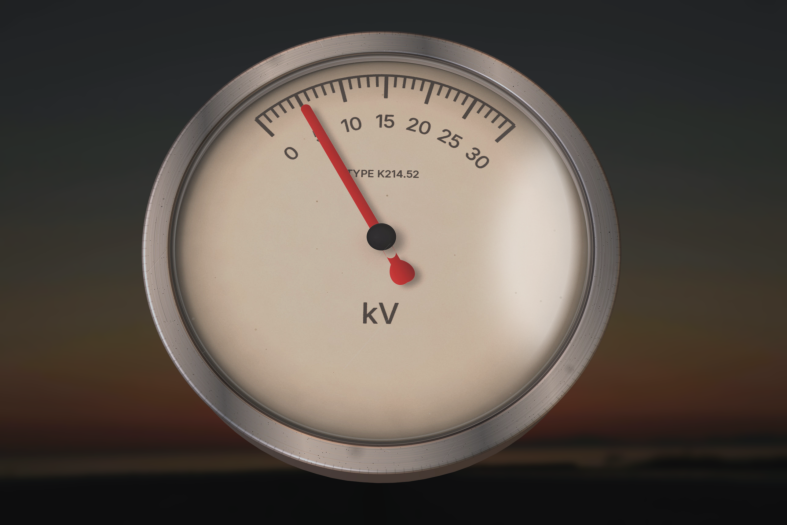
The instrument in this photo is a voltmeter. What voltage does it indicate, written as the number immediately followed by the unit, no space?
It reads 5kV
